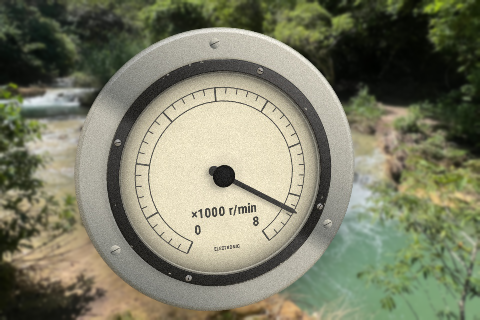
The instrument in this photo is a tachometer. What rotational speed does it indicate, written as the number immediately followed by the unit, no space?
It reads 7300rpm
